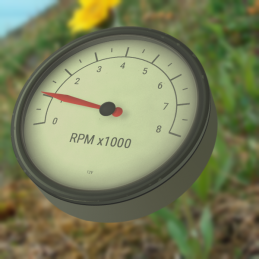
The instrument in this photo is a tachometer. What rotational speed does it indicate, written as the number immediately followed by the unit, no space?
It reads 1000rpm
